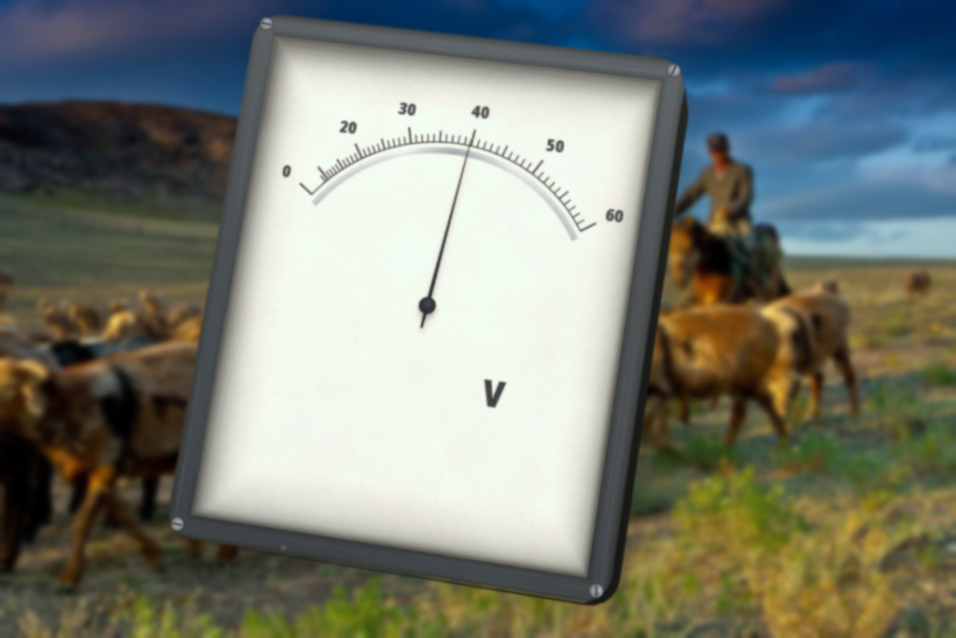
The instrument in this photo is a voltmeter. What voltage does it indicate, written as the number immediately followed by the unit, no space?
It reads 40V
